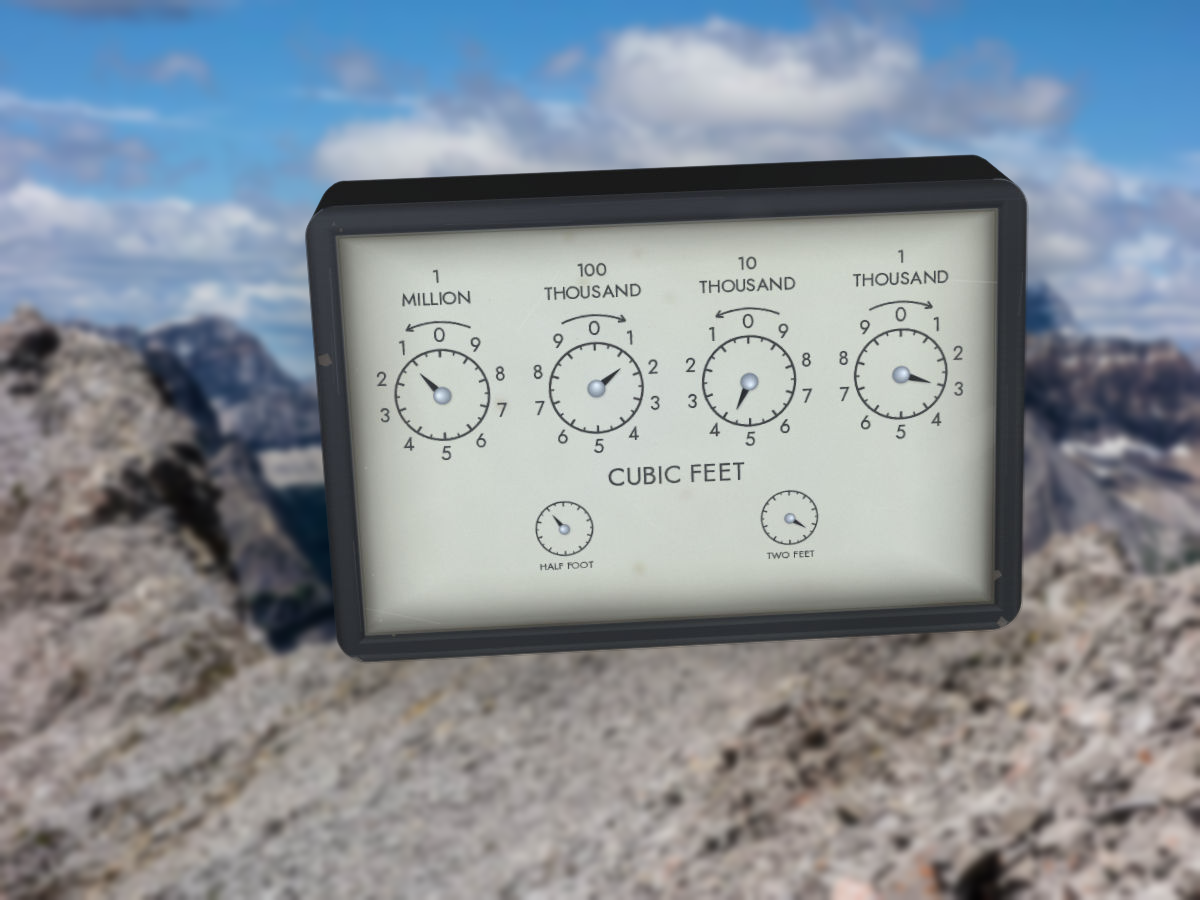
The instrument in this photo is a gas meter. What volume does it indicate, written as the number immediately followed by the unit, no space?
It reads 114300ft³
